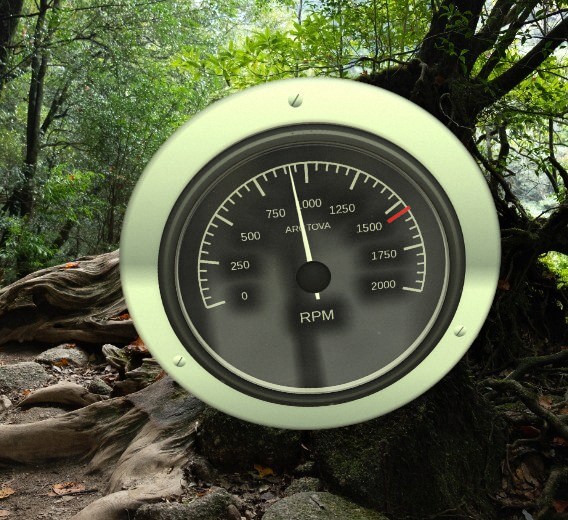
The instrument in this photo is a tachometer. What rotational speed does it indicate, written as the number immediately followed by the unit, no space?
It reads 925rpm
